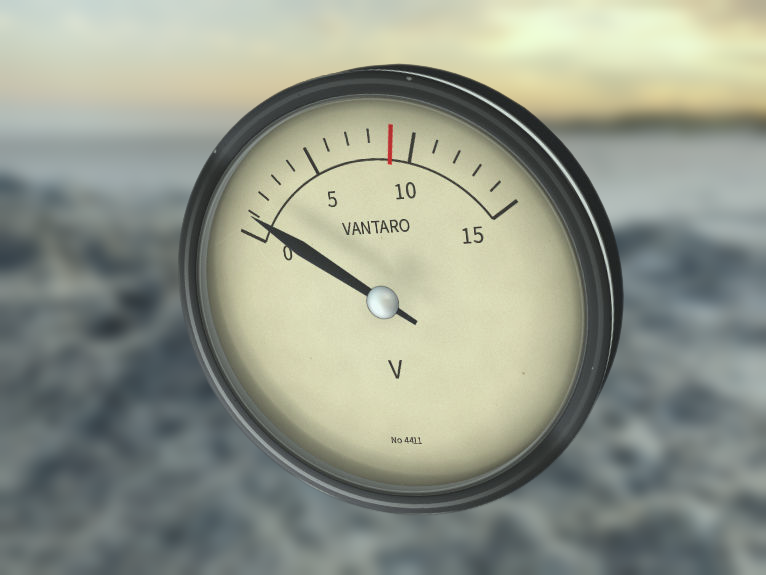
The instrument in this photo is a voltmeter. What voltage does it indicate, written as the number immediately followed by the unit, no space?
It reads 1V
